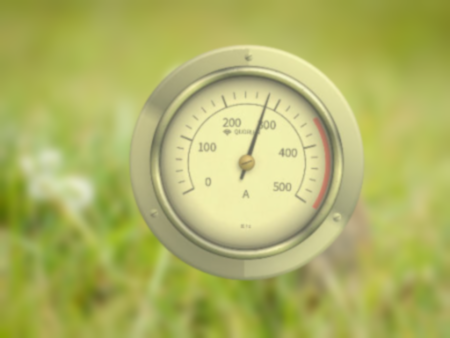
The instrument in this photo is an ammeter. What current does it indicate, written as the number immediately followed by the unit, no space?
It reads 280A
